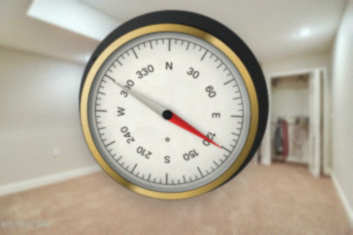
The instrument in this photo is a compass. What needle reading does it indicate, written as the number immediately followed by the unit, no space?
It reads 120°
